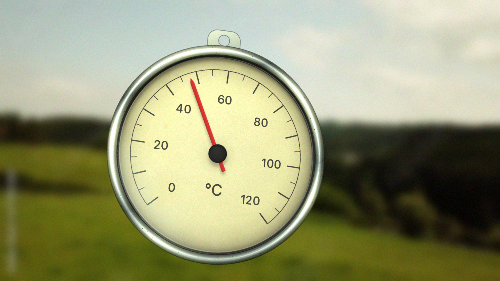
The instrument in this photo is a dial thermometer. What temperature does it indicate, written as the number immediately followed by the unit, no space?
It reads 47.5°C
